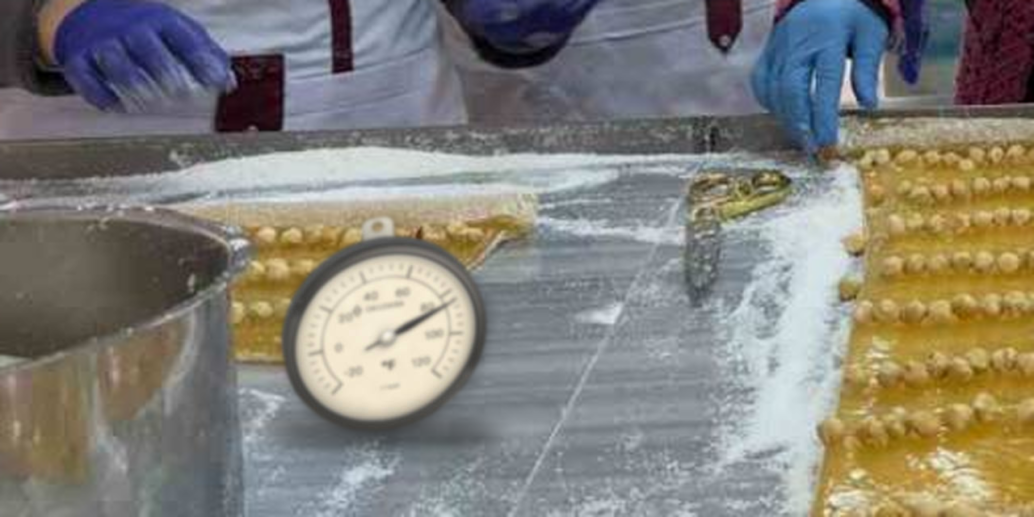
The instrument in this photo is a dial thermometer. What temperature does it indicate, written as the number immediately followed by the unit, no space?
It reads 84°F
